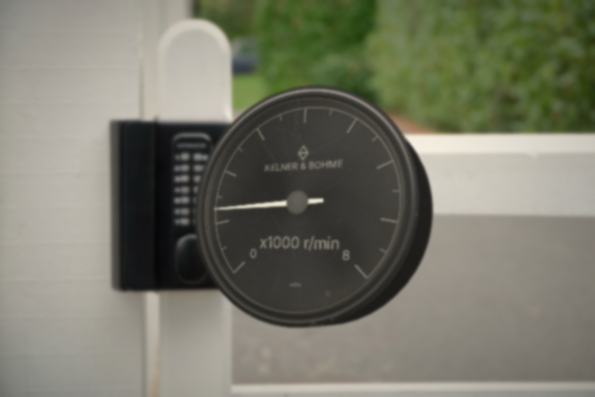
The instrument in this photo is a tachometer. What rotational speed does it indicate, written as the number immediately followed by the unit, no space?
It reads 1250rpm
